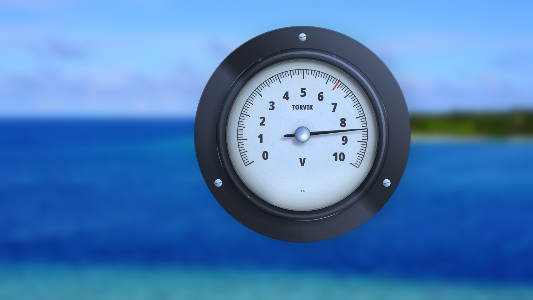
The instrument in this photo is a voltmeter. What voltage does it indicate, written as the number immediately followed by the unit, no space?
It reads 8.5V
